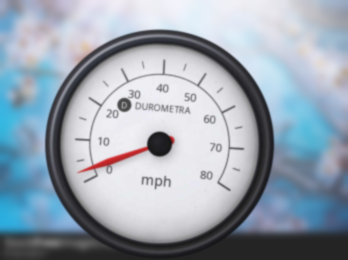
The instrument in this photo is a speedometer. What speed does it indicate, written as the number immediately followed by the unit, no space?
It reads 2.5mph
